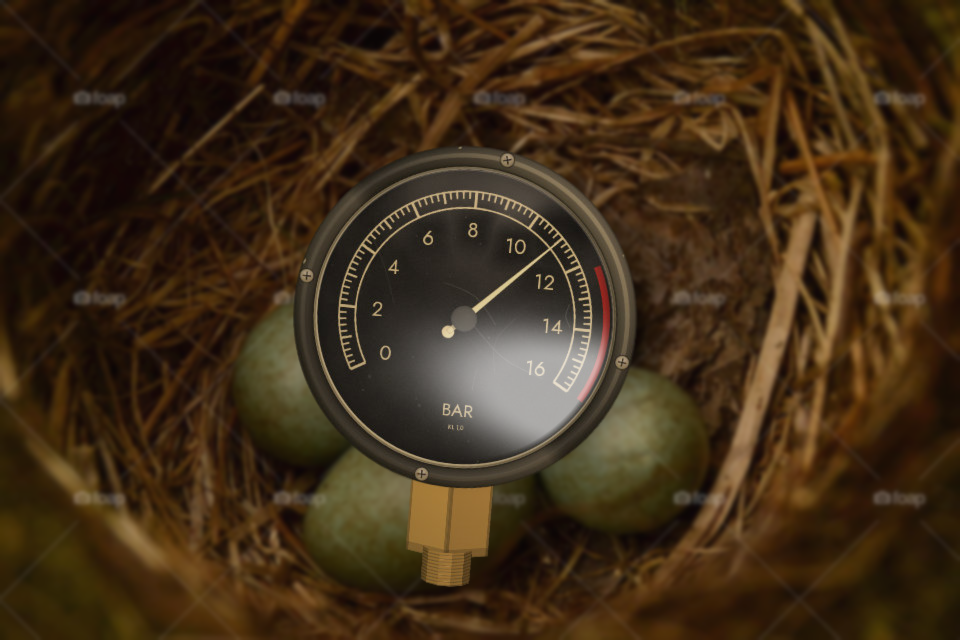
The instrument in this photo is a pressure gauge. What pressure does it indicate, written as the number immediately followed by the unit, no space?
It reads 11bar
